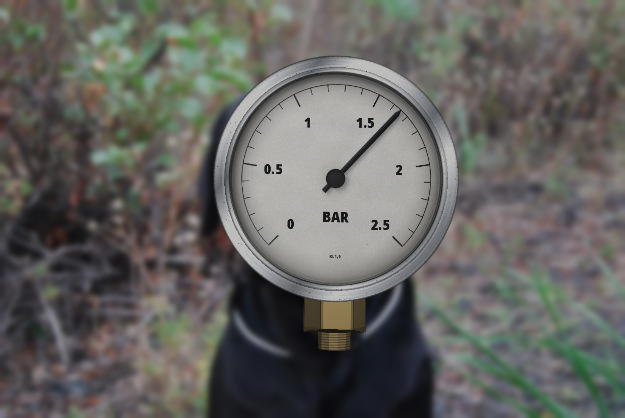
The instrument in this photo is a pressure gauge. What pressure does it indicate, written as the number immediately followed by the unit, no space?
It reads 1.65bar
